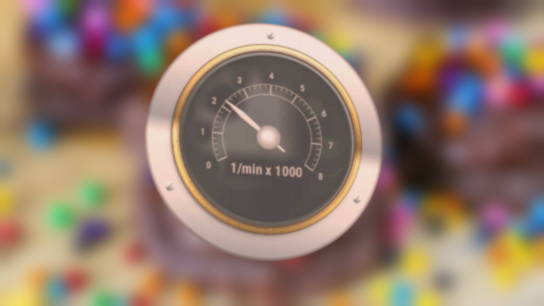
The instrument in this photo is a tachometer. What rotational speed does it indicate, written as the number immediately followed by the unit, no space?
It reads 2200rpm
